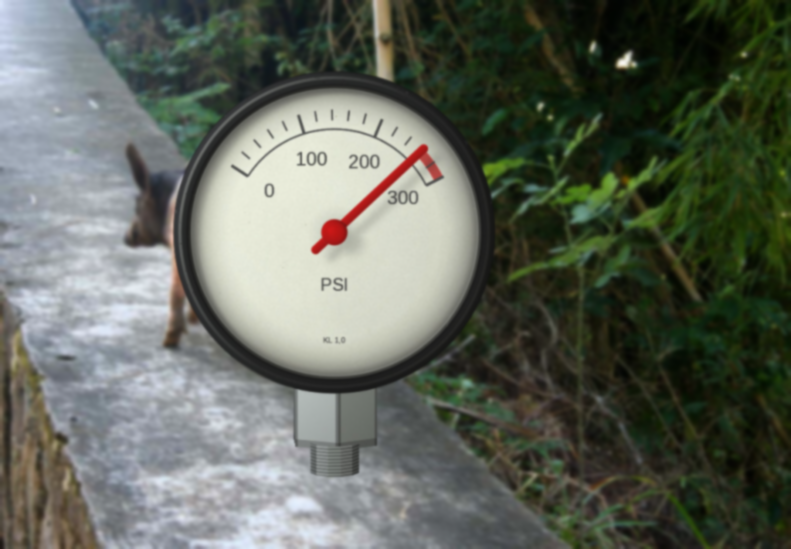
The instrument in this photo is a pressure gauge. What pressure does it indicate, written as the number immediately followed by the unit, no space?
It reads 260psi
